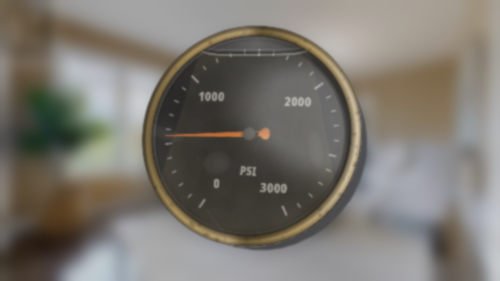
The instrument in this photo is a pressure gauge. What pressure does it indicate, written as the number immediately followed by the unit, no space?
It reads 550psi
